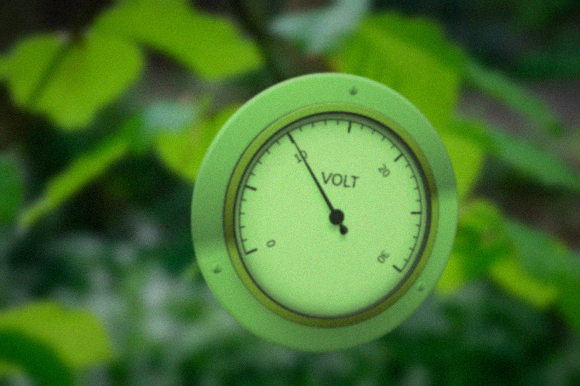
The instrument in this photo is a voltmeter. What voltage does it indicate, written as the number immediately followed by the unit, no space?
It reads 10V
